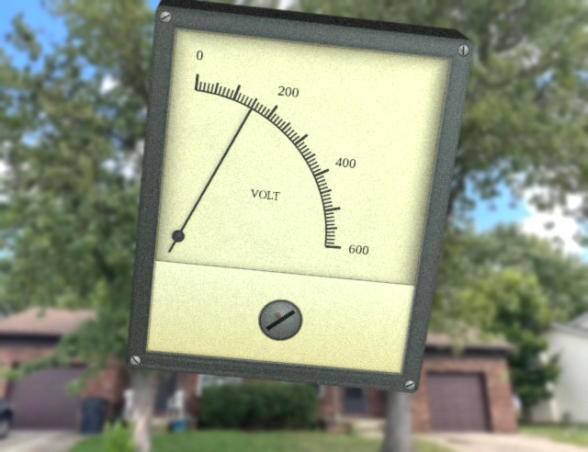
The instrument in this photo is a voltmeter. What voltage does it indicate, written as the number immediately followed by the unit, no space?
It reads 150V
